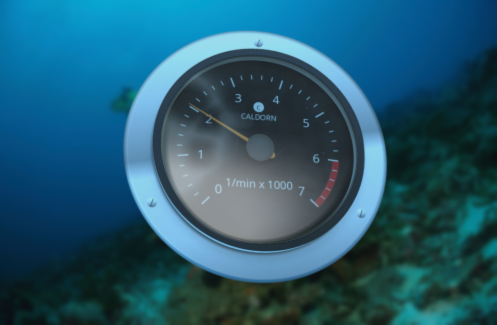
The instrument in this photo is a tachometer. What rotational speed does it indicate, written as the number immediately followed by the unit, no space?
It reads 2000rpm
